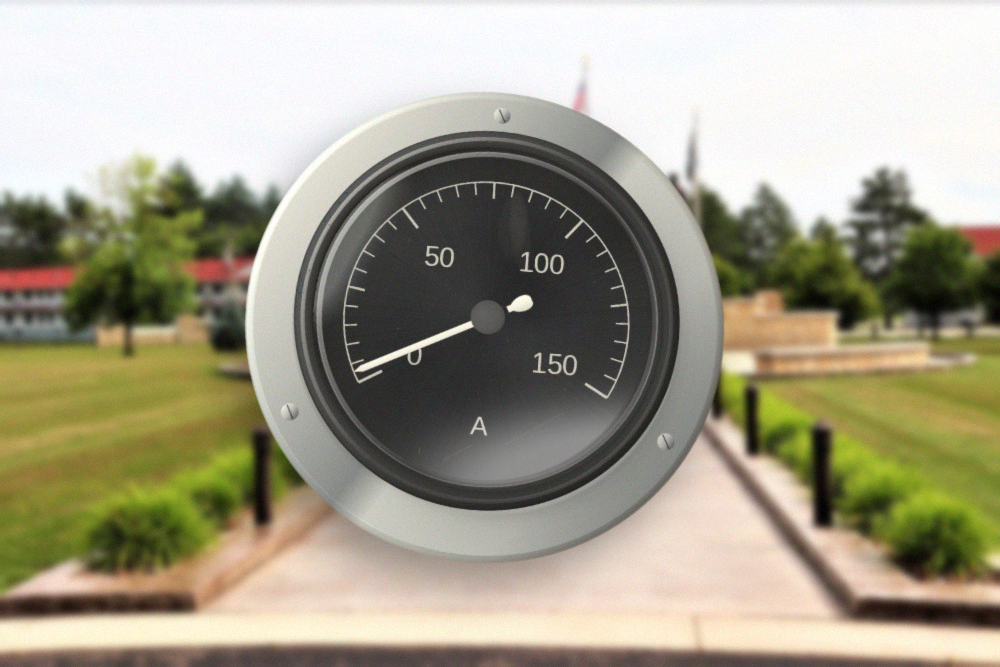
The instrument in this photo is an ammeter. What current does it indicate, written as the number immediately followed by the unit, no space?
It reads 2.5A
